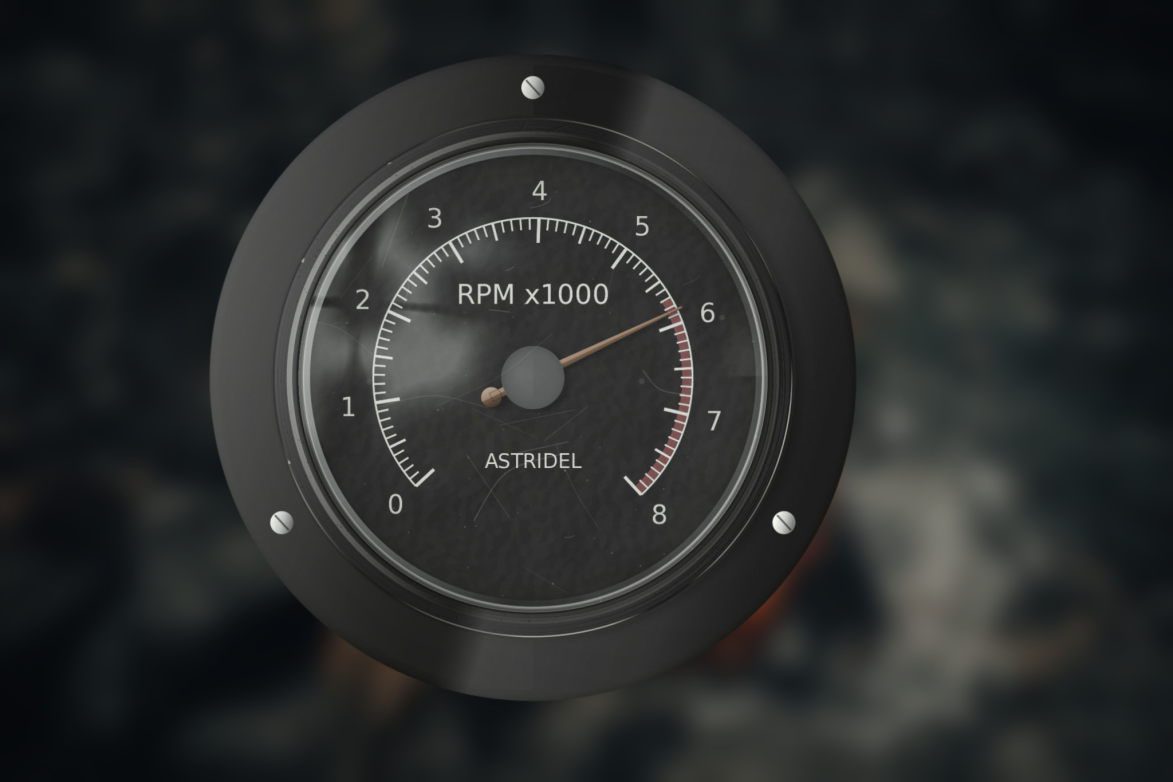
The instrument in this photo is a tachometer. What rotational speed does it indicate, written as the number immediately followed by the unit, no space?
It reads 5850rpm
